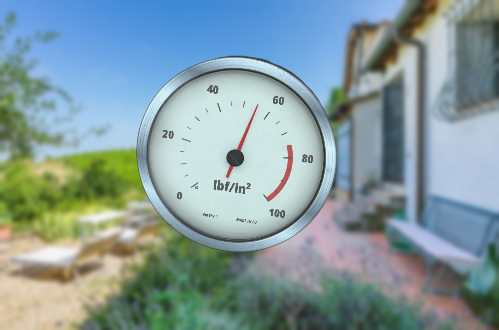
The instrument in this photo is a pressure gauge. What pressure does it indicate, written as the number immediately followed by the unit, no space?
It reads 55psi
